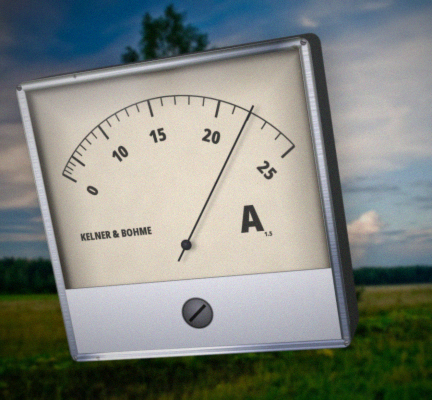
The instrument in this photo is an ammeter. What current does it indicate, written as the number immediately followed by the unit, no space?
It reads 22A
